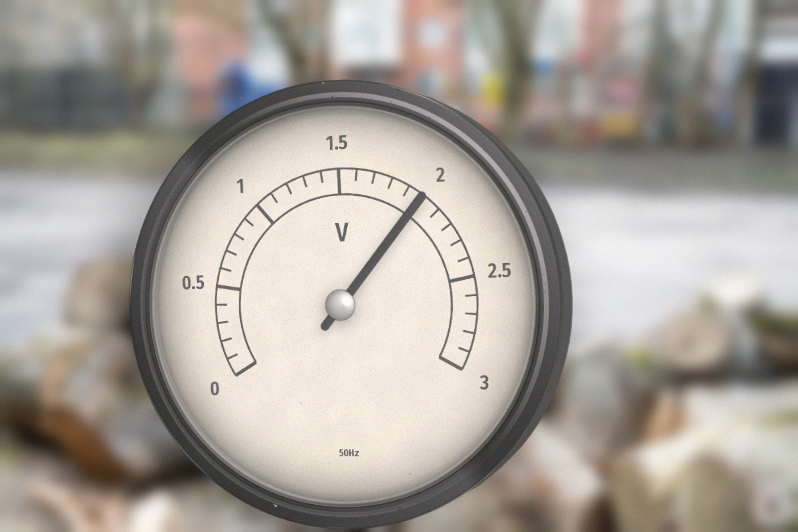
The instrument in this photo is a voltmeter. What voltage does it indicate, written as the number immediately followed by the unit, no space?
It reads 2V
